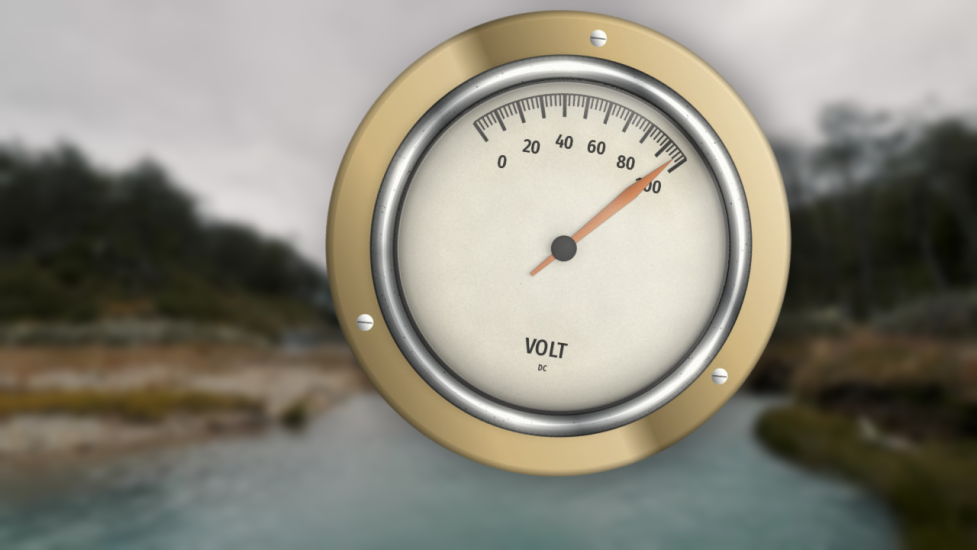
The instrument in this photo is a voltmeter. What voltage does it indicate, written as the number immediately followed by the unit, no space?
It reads 96V
